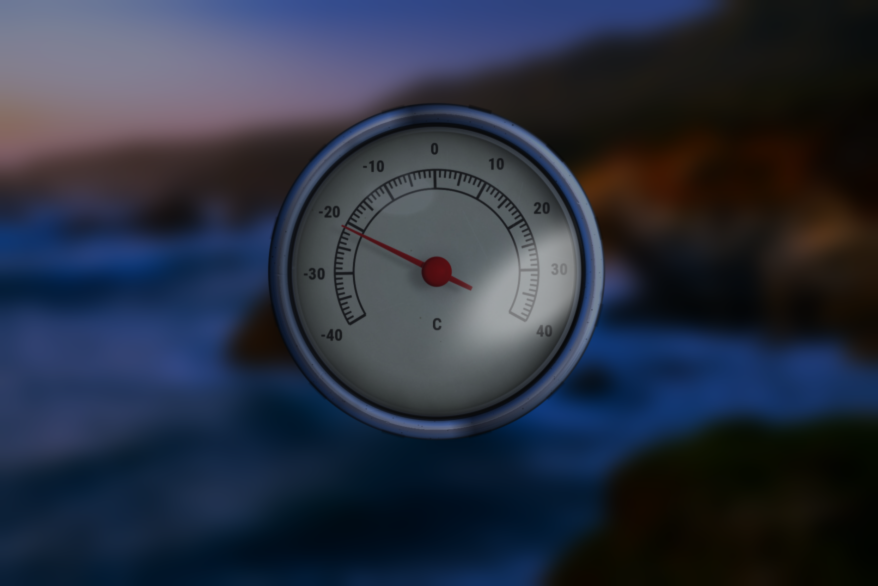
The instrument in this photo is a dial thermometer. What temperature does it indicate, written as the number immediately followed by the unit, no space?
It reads -21°C
